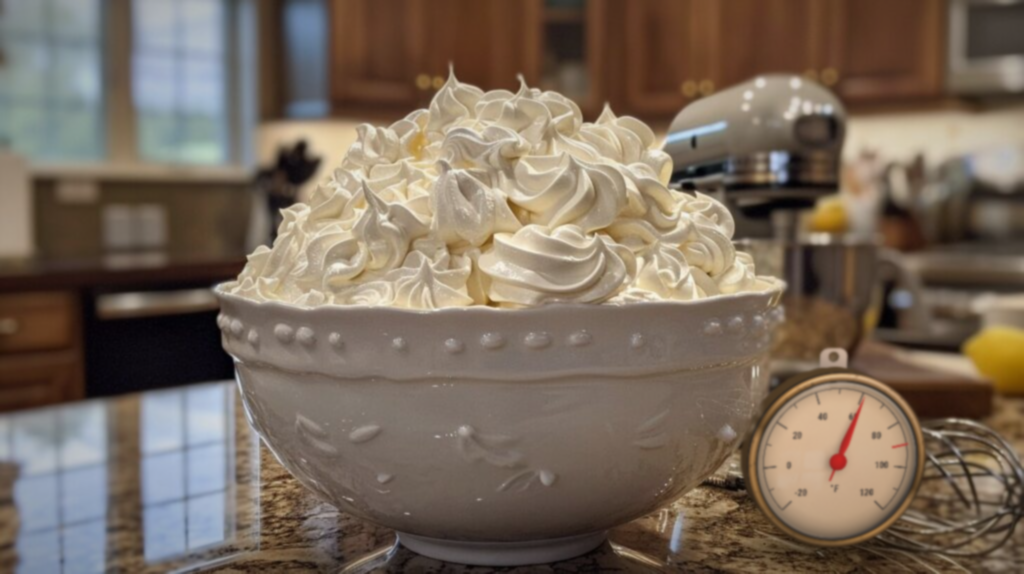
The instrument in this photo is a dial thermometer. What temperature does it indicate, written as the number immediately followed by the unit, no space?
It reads 60°F
